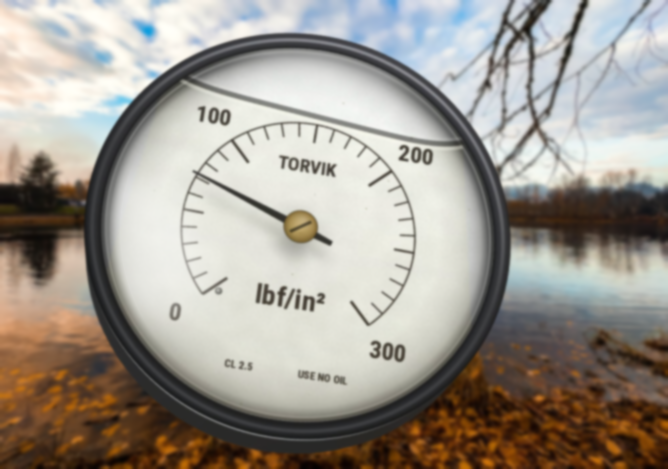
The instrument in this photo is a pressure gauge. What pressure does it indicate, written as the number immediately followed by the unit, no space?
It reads 70psi
